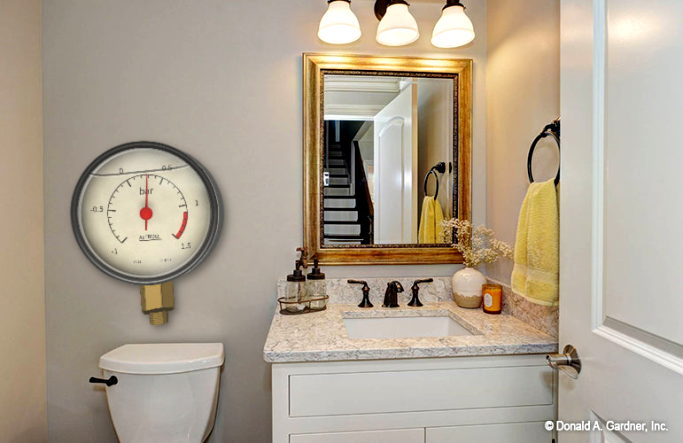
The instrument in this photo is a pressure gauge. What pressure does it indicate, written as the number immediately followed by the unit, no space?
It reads 0.3bar
